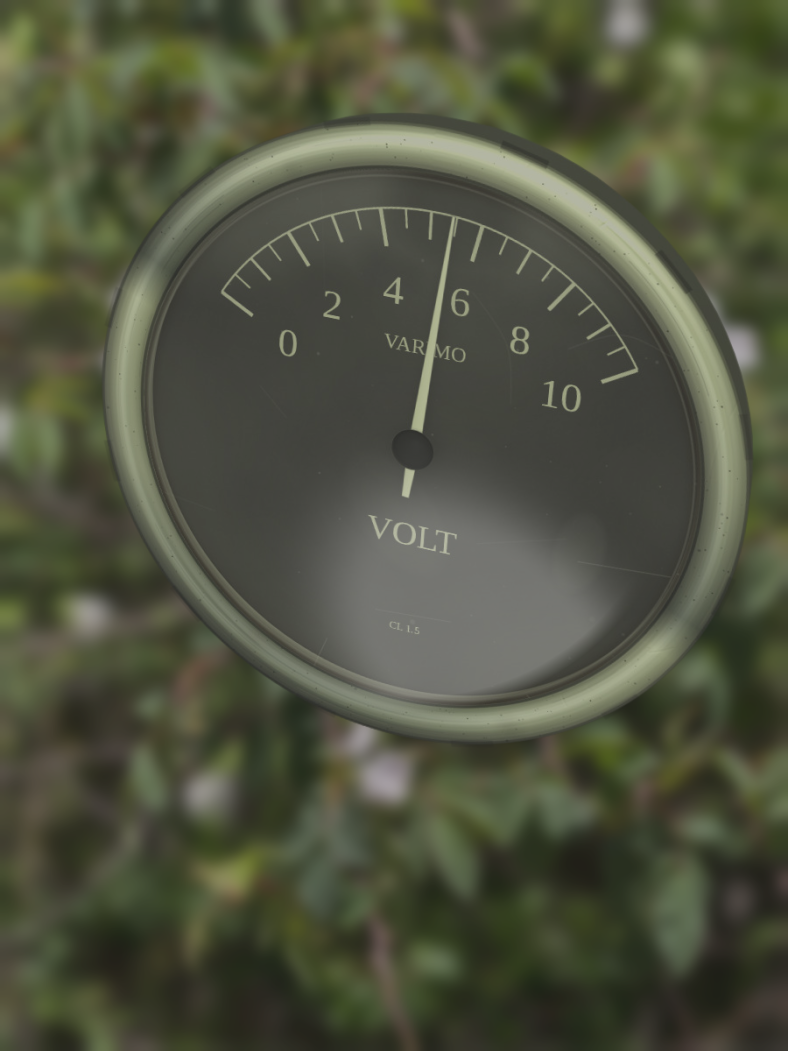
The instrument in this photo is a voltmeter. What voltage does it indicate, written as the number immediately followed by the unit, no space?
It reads 5.5V
